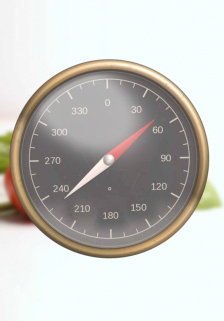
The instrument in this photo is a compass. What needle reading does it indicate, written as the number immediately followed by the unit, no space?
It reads 50°
